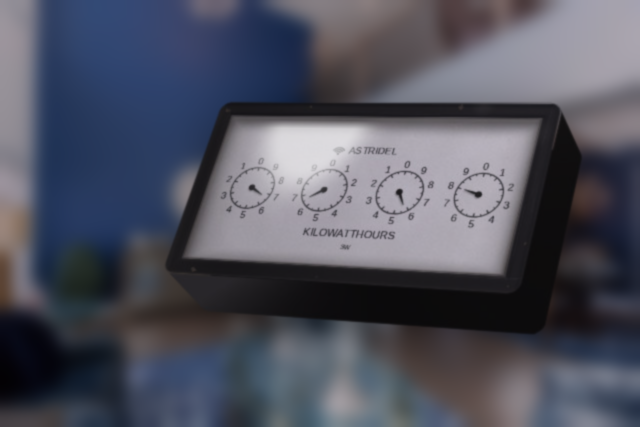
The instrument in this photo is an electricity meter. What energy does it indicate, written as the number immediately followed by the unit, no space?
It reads 6658kWh
